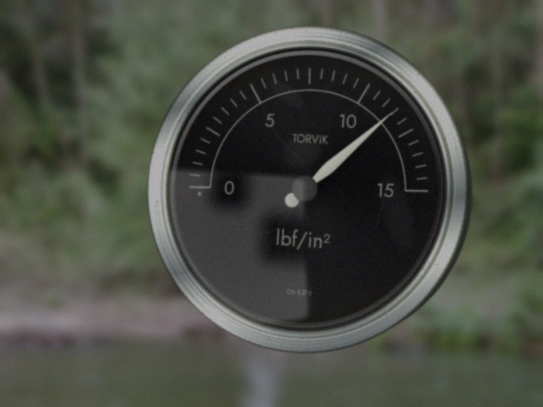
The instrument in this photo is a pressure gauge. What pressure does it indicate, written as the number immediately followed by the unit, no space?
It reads 11.5psi
